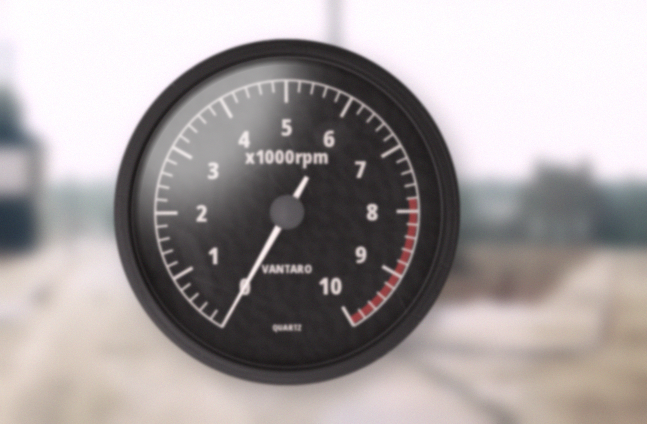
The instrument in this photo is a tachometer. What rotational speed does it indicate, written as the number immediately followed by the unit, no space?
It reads 0rpm
